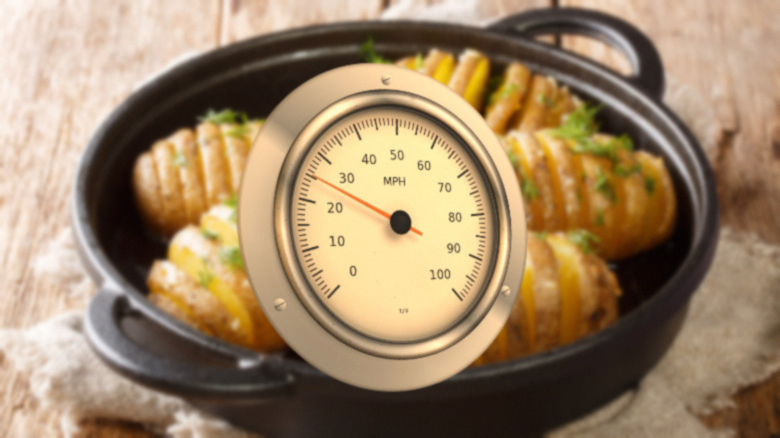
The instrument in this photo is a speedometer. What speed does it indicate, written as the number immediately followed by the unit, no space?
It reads 25mph
